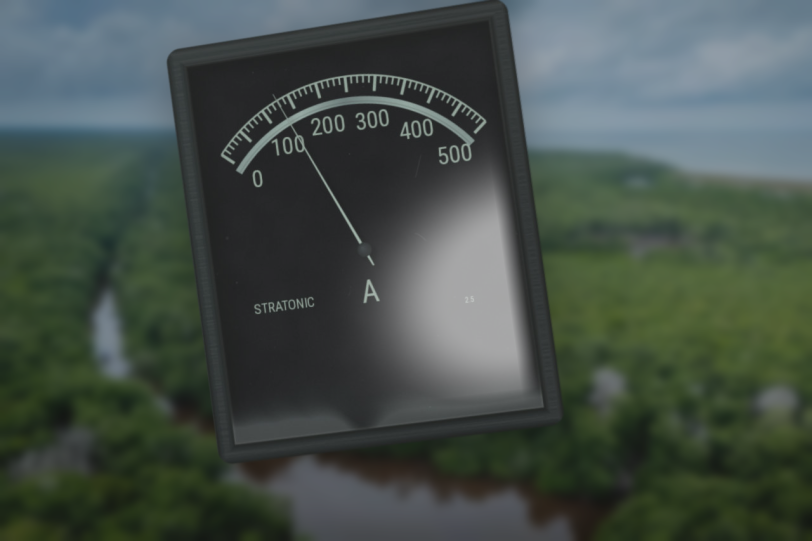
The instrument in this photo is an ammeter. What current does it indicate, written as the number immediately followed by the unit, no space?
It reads 130A
